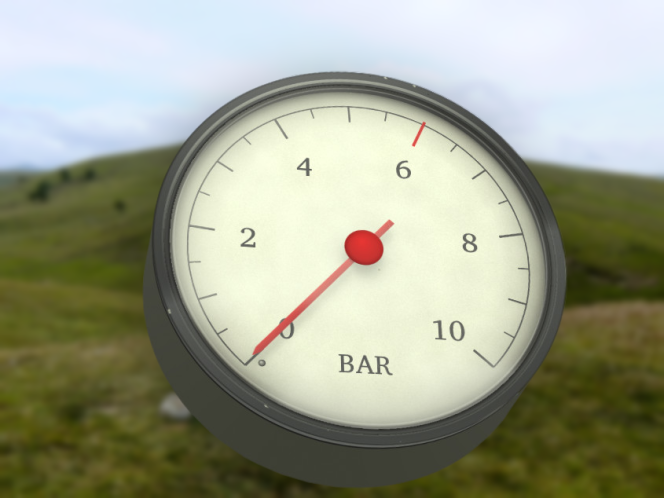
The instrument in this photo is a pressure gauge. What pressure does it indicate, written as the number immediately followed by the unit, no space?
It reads 0bar
